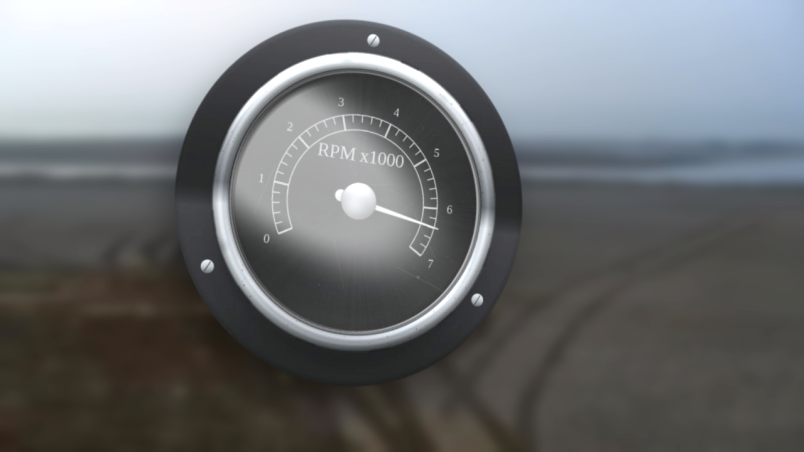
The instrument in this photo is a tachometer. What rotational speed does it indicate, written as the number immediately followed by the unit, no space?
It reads 6400rpm
